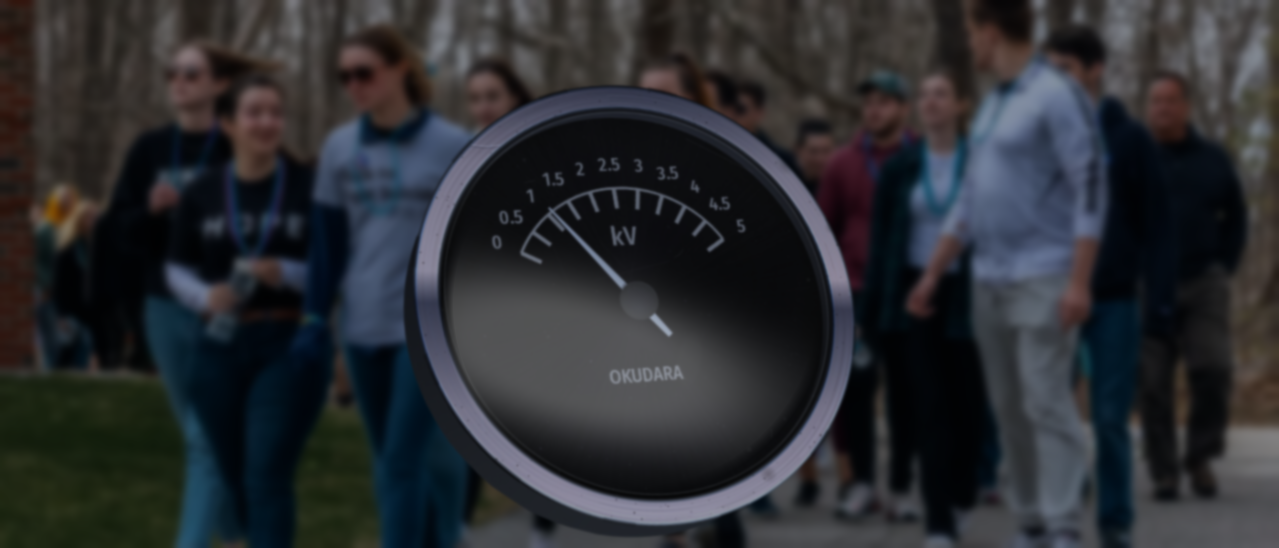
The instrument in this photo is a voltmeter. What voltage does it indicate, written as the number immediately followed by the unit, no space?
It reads 1kV
